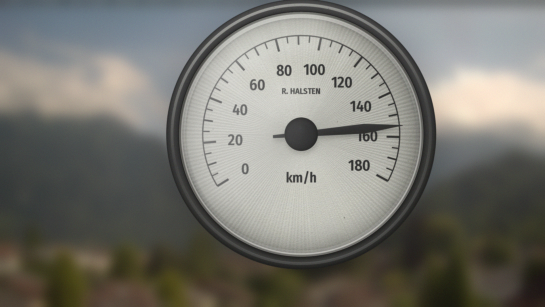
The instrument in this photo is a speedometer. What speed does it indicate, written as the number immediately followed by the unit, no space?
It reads 155km/h
